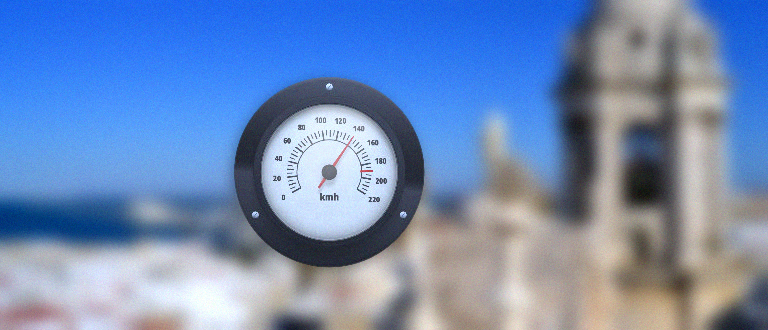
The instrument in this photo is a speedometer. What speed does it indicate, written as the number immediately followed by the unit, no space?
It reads 140km/h
